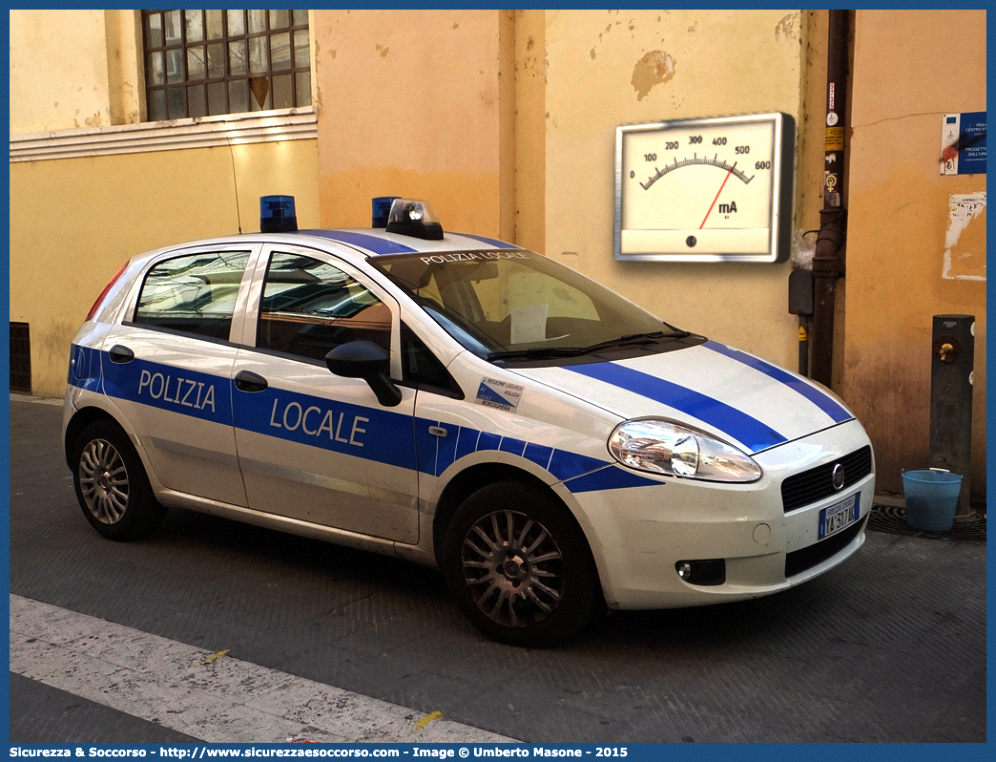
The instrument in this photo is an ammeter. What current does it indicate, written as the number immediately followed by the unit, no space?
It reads 500mA
